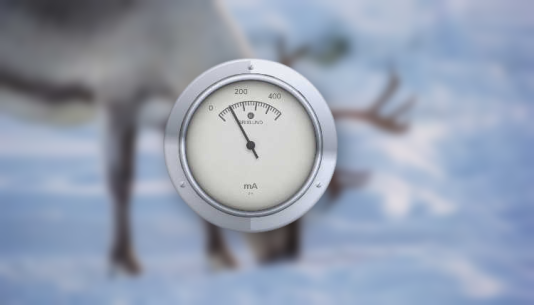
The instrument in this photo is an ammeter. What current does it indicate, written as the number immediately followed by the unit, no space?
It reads 100mA
